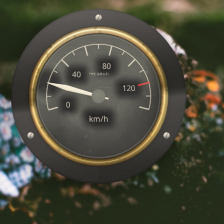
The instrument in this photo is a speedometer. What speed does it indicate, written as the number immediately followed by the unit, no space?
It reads 20km/h
